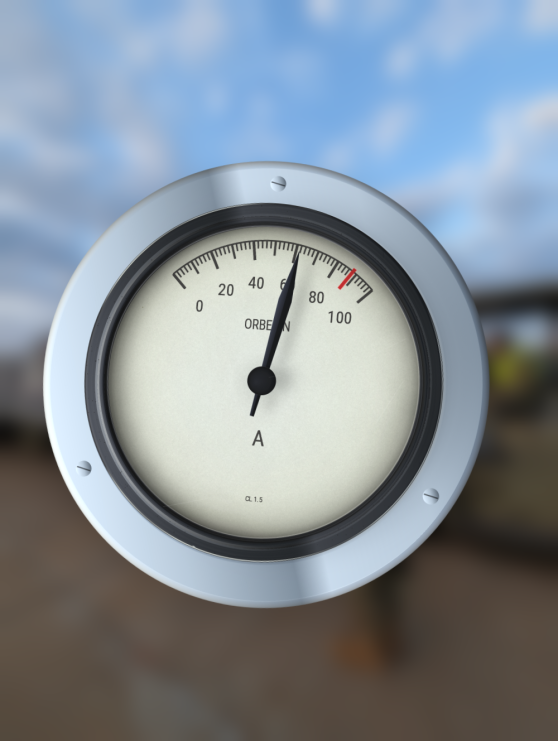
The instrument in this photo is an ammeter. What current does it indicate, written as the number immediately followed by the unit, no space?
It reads 62A
